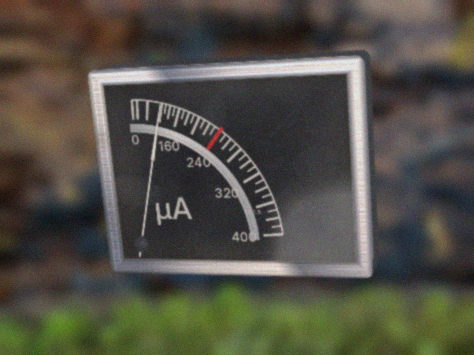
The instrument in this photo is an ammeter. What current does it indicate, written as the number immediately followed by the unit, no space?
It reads 120µA
